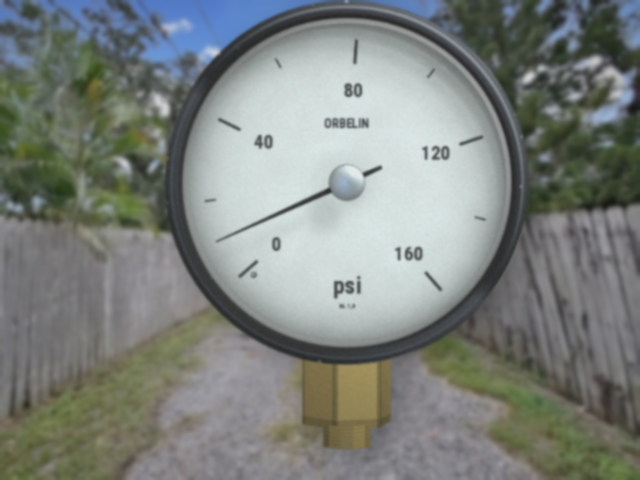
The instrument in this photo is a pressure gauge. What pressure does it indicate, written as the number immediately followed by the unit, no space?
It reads 10psi
